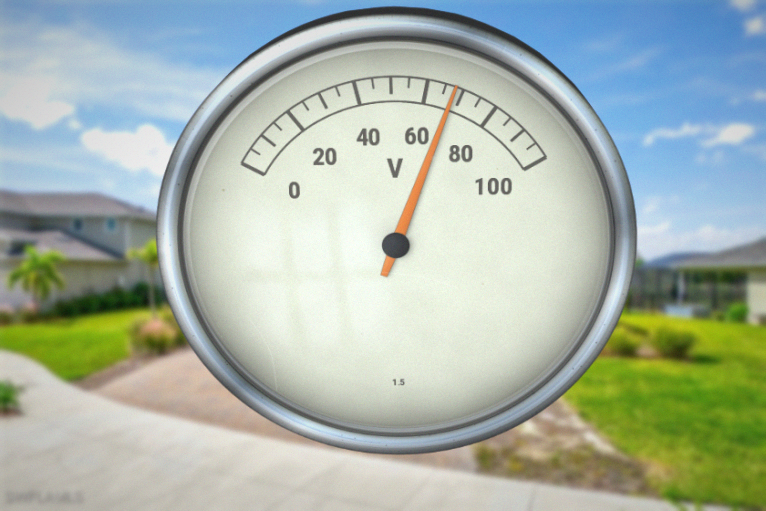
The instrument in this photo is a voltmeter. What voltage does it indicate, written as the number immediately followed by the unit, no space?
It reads 67.5V
